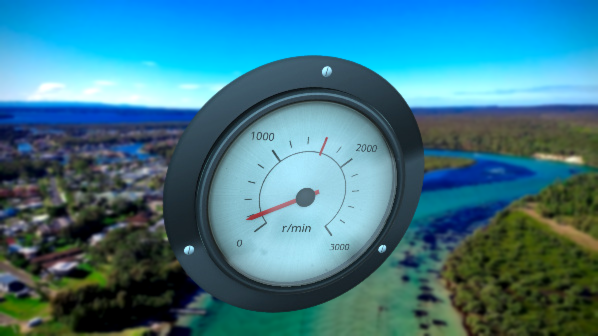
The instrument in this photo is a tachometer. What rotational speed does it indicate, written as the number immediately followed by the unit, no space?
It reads 200rpm
